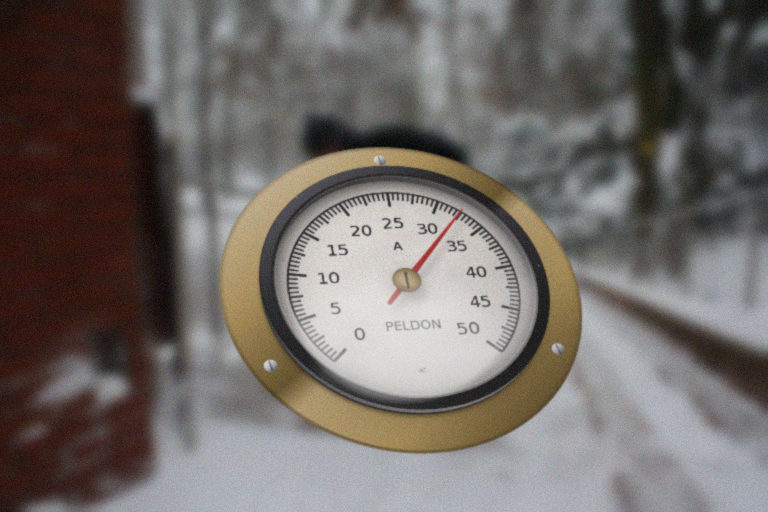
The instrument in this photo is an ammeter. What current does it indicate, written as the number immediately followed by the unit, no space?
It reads 32.5A
